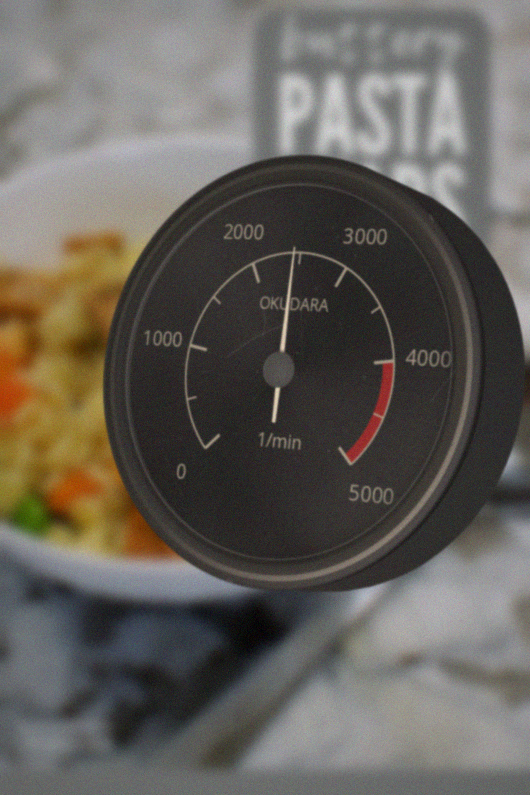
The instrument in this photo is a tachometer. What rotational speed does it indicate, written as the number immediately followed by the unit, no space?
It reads 2500rpm
